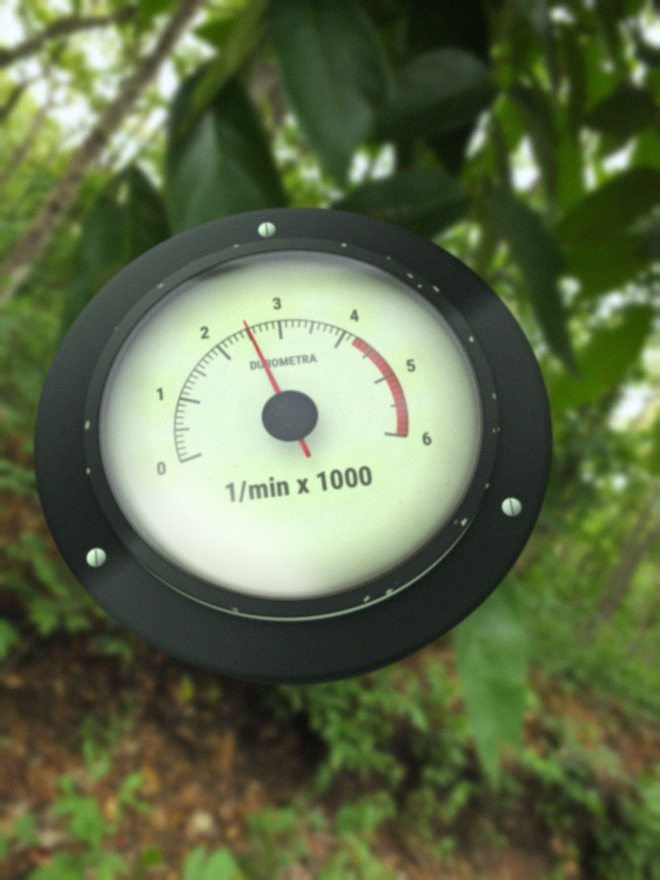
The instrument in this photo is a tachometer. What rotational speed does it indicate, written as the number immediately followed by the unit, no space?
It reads 2500rpm
